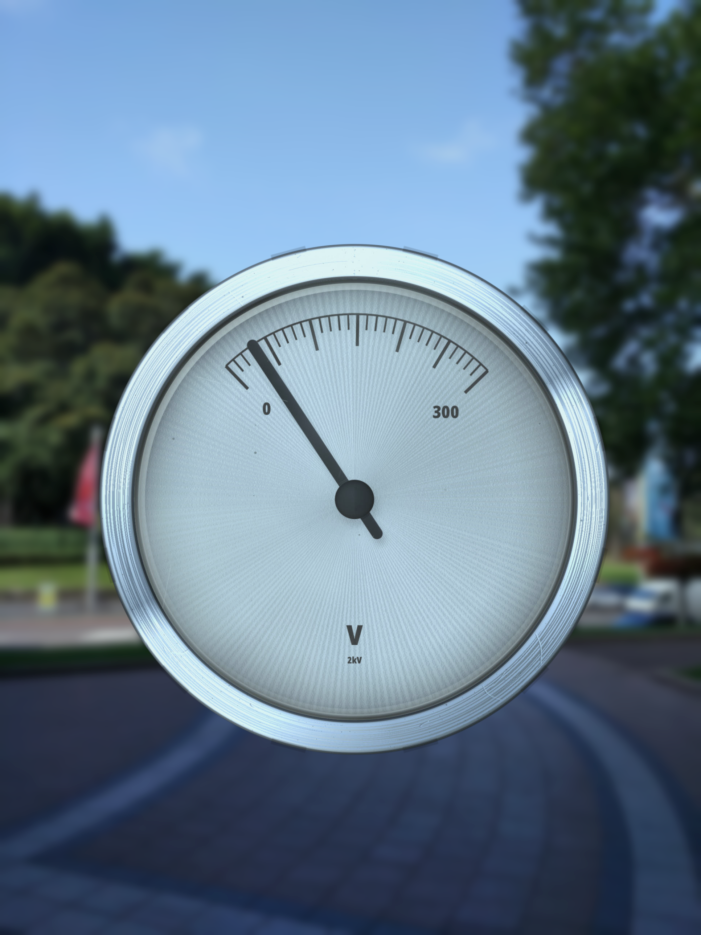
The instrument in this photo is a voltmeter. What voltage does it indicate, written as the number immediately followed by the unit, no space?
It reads 35V
